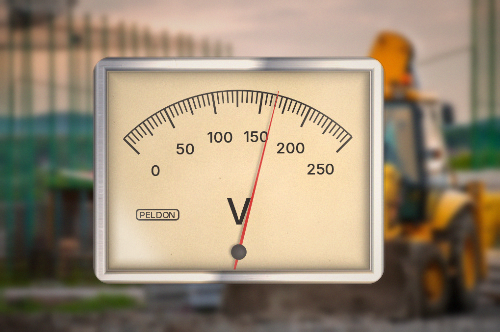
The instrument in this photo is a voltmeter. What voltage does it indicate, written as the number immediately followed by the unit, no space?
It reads 165V
